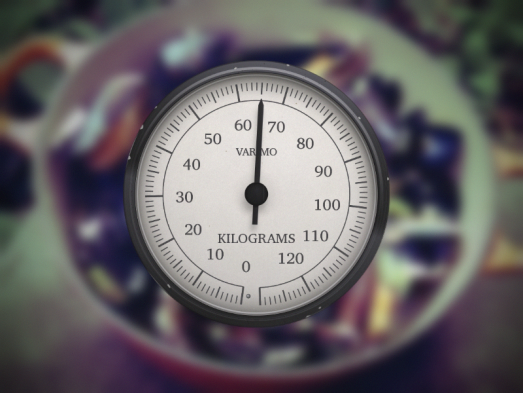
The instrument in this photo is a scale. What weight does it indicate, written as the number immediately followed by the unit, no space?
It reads 65kg
